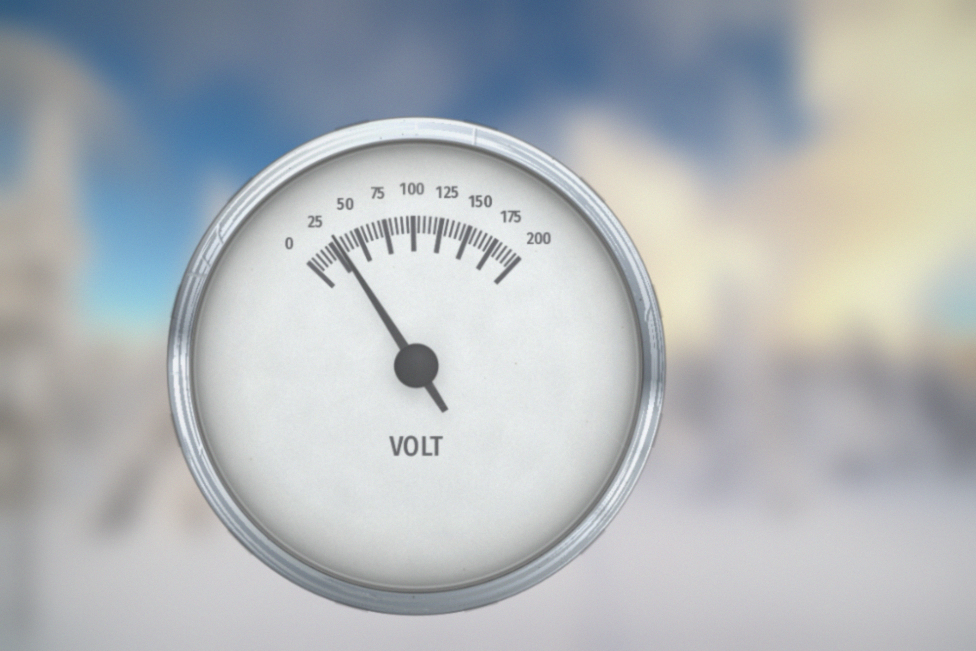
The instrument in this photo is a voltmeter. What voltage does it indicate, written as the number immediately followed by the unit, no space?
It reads 30V
